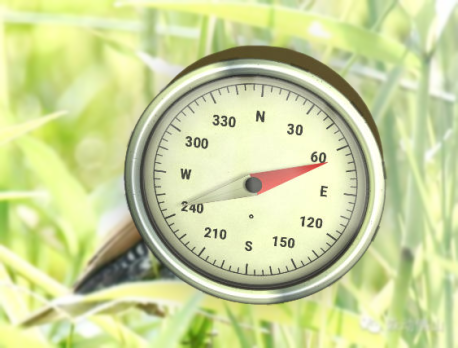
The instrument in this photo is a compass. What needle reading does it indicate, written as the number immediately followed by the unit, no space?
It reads 65°
